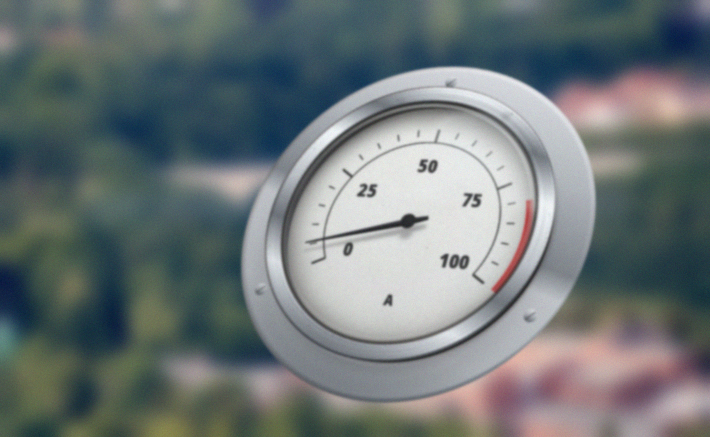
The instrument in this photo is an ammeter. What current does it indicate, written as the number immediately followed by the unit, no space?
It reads 5A
